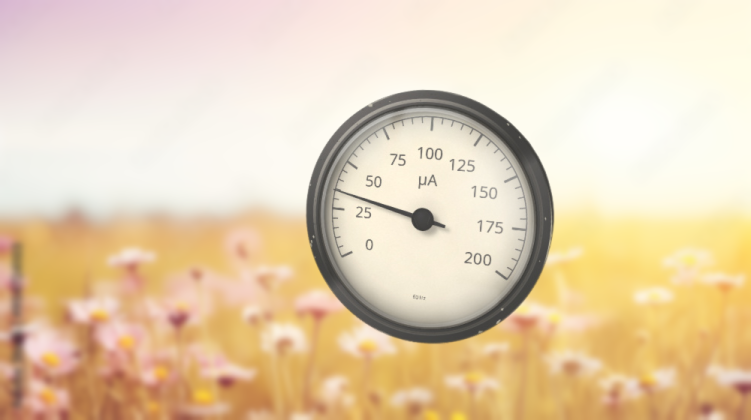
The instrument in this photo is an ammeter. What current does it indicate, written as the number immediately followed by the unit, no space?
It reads 35µA
